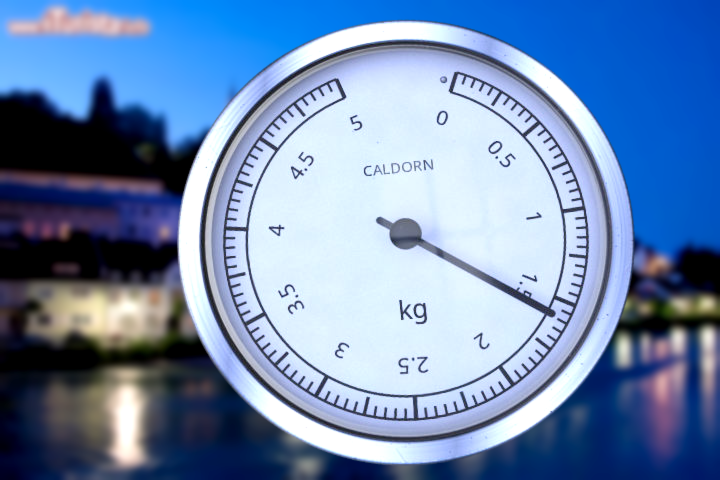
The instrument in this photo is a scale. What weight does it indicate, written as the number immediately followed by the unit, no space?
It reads 1.6kg
